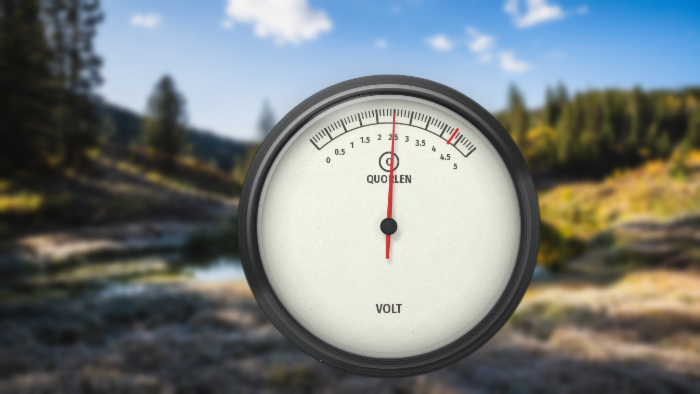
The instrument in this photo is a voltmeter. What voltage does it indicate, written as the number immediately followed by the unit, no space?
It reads 2.5V
